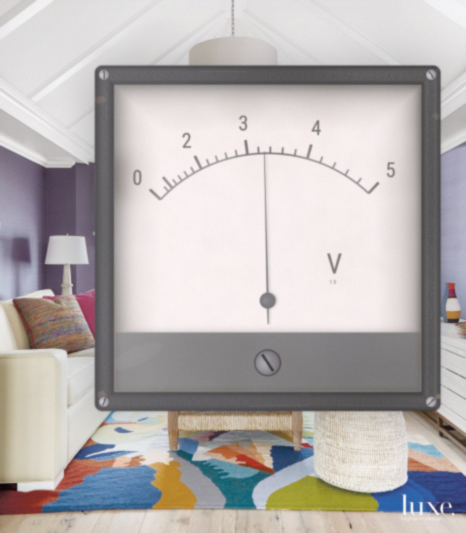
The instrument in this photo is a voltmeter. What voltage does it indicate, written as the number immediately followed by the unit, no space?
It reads 3.3V
